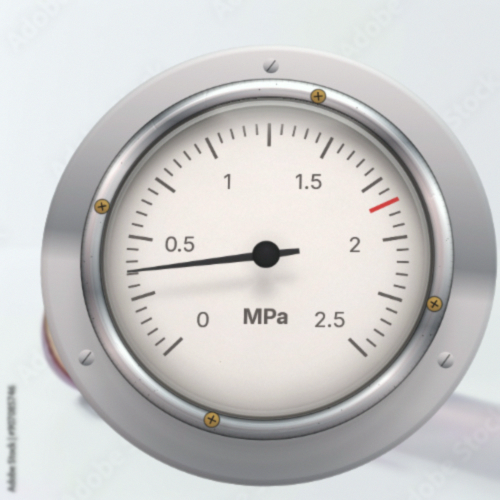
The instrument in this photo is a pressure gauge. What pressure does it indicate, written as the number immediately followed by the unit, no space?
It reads 0.35MPa
